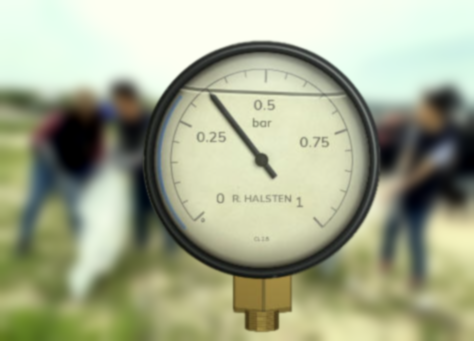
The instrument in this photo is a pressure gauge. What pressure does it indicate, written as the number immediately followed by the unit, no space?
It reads 0.35bar
